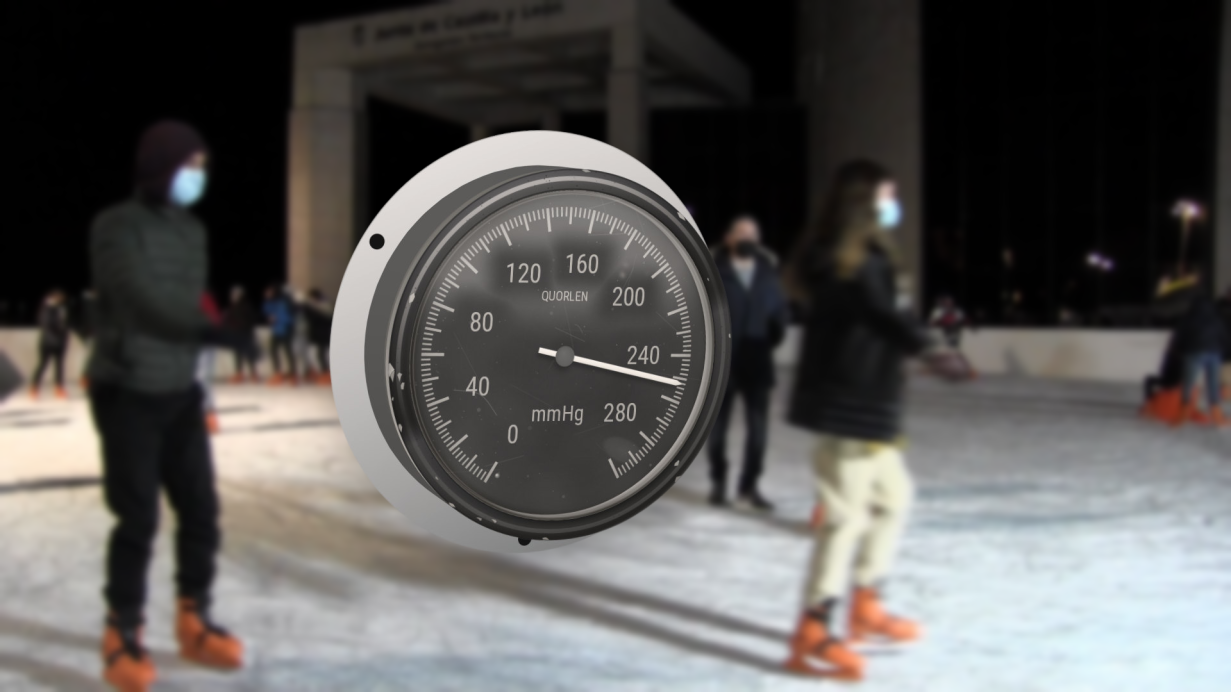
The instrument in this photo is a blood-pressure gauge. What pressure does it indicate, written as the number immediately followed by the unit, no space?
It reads 252mmHg
